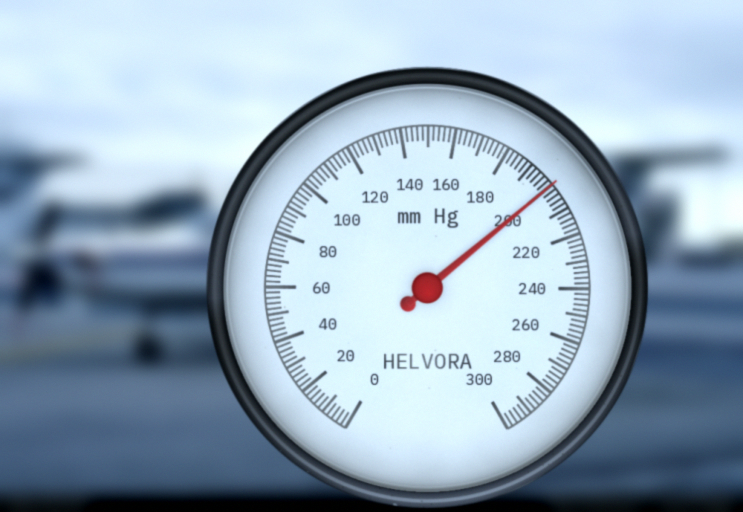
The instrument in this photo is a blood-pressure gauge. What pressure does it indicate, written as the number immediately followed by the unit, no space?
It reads 200mmHg
